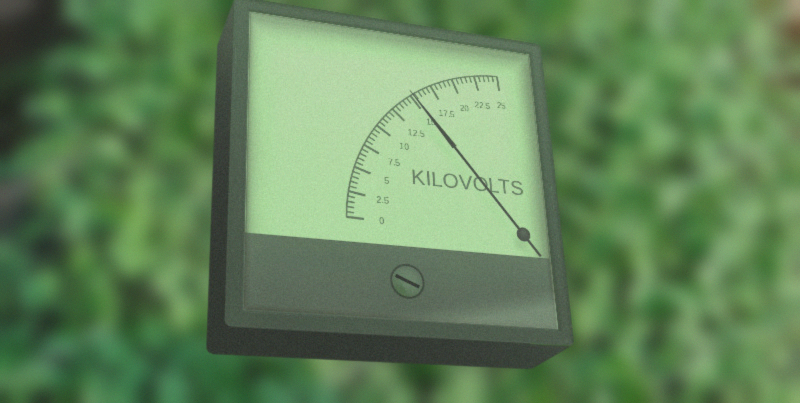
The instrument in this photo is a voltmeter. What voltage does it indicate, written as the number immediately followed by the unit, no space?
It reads 15kV
